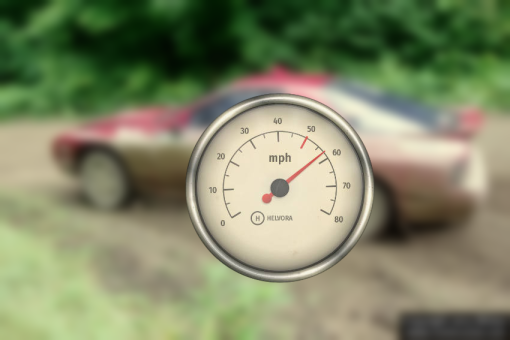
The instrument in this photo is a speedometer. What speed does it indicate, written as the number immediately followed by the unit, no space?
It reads 57.5mph
